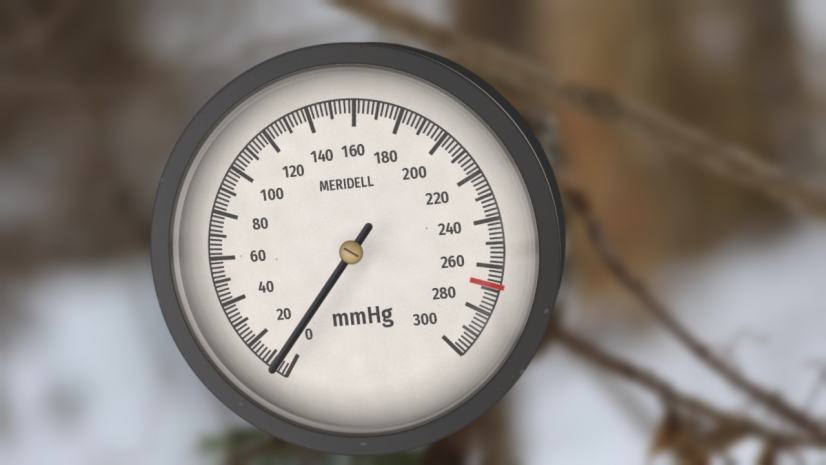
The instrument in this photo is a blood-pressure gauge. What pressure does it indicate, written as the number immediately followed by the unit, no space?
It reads 6mmHg
